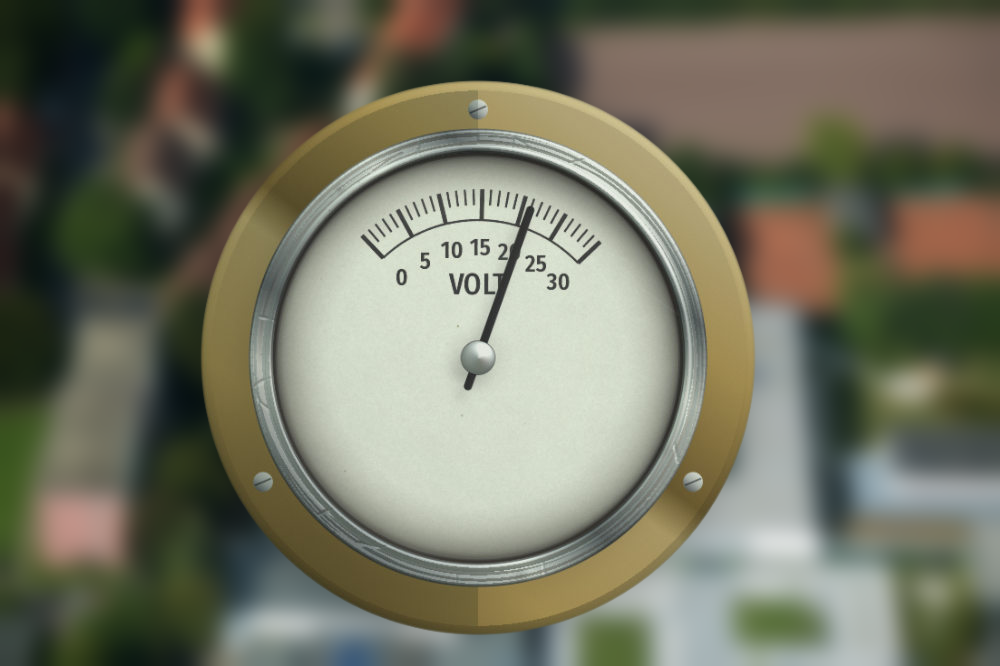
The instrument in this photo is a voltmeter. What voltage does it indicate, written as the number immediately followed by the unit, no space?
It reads 21V
